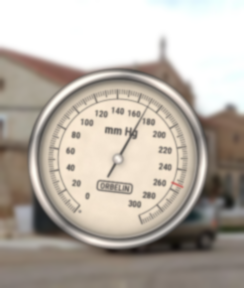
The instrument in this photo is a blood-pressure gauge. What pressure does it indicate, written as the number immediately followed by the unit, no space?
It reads 170mmHg
